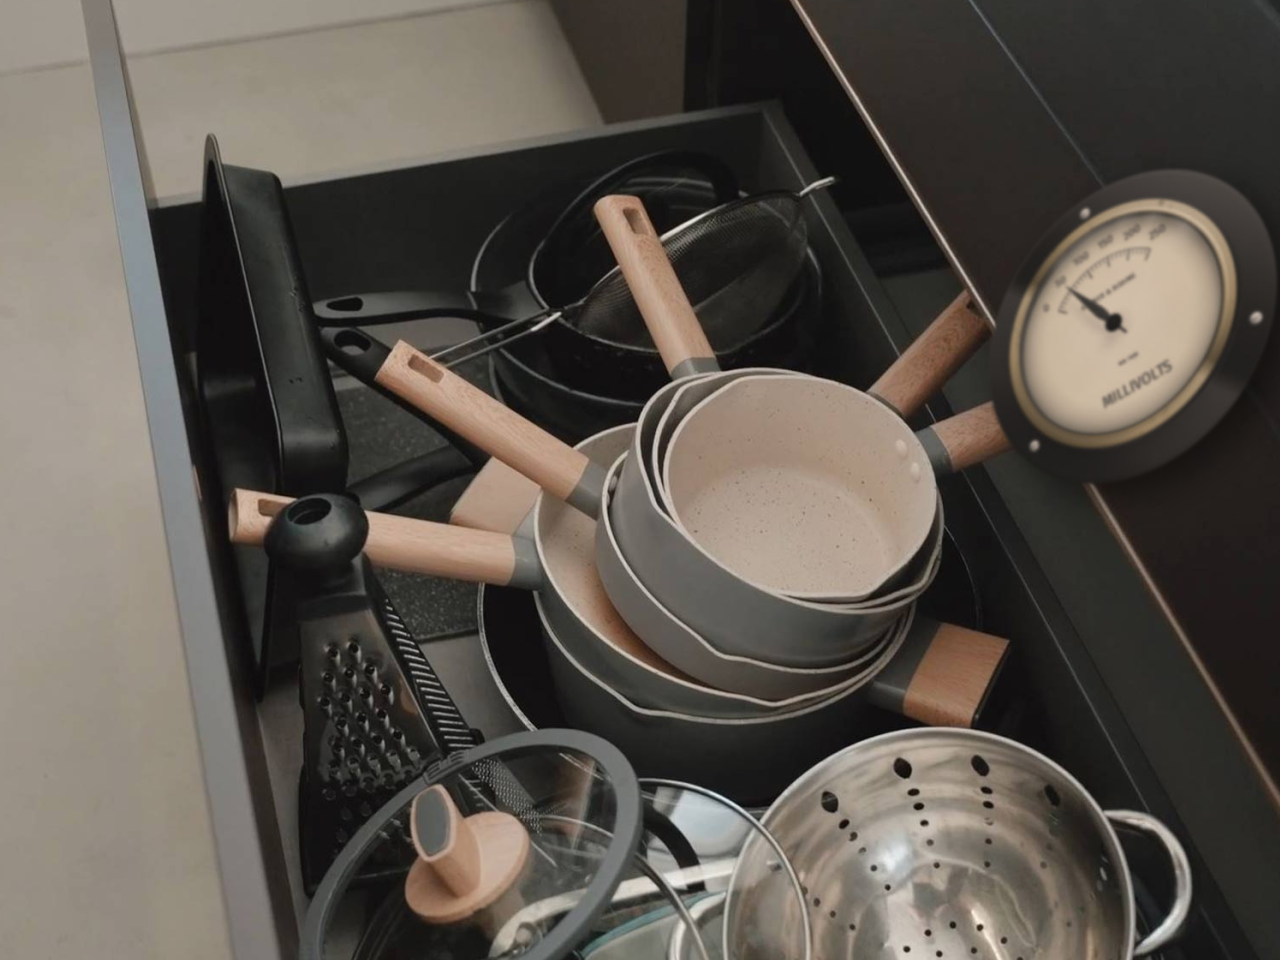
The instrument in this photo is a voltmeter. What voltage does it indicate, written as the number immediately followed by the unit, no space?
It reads 50mV
